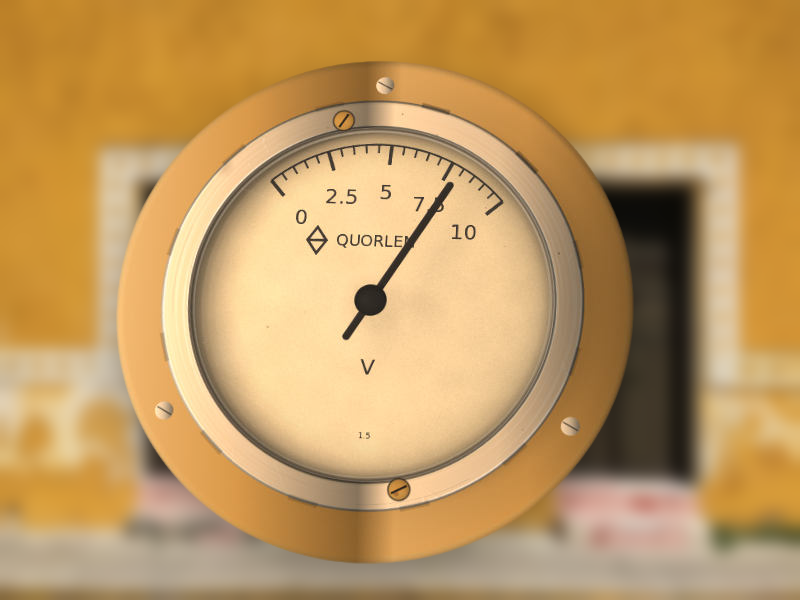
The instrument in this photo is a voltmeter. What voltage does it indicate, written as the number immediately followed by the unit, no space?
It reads 8V
